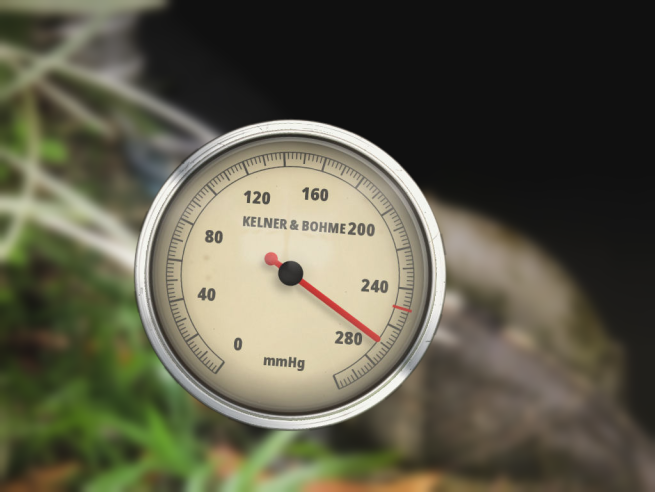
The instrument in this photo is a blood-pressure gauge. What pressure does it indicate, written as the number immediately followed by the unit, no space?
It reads 270mmHg
